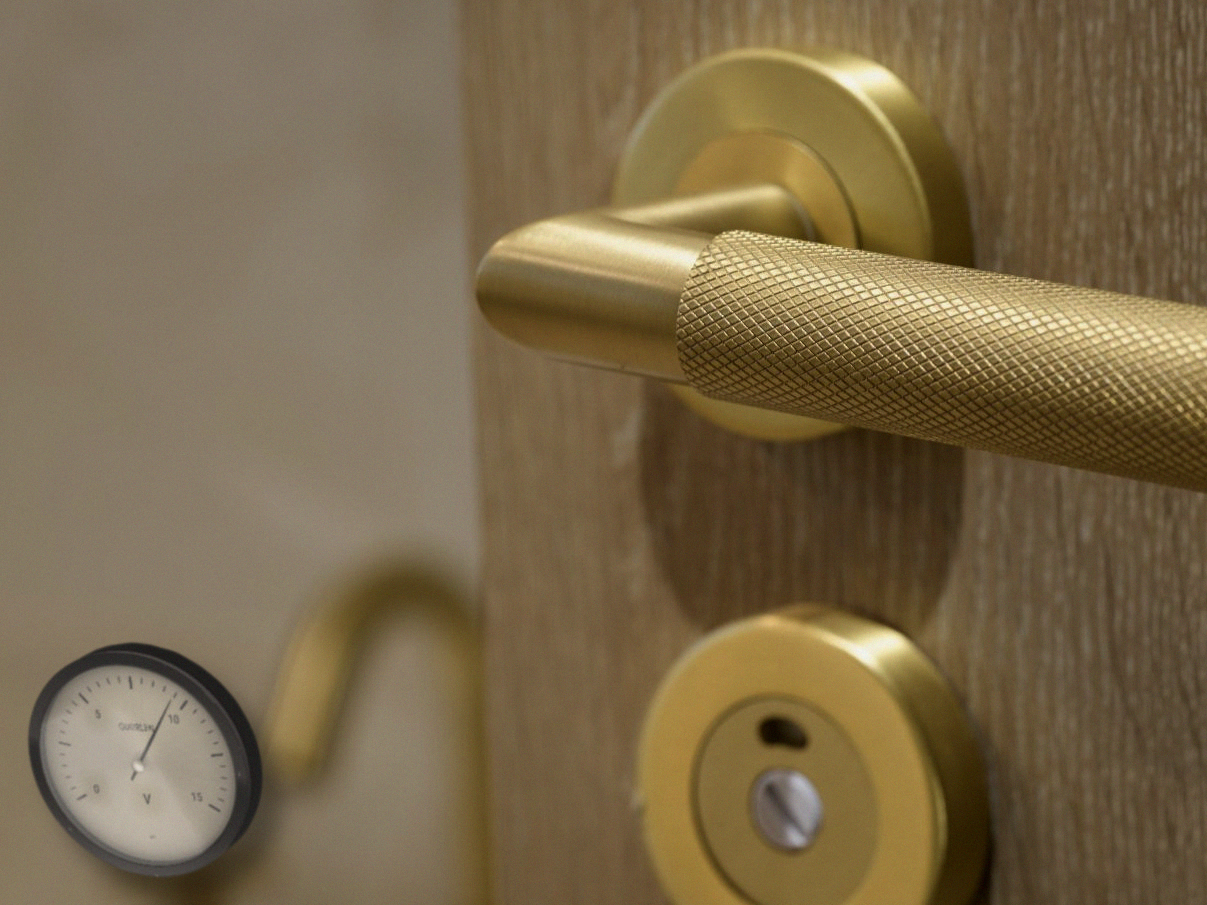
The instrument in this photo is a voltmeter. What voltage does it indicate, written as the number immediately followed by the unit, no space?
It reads 9.5V
